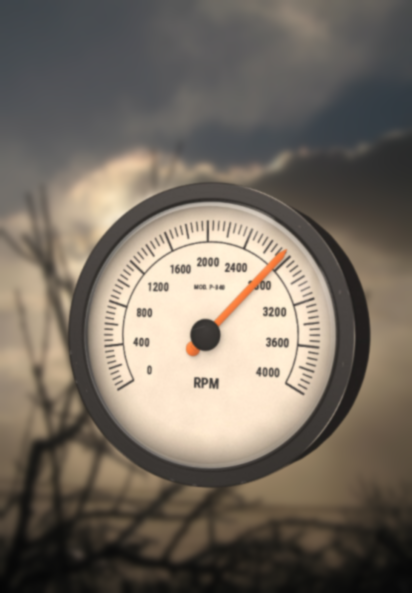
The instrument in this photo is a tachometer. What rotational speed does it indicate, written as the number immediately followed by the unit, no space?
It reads 2750rpm
